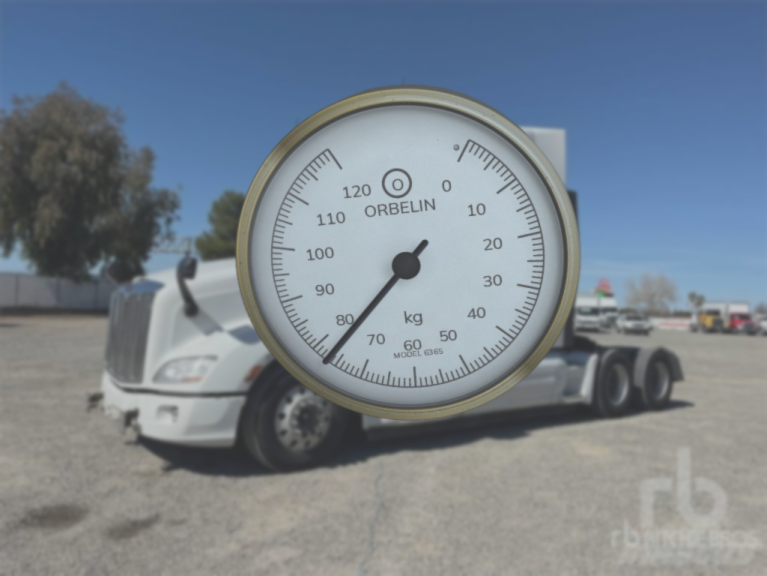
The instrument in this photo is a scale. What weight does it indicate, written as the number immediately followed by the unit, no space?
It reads 77kg
